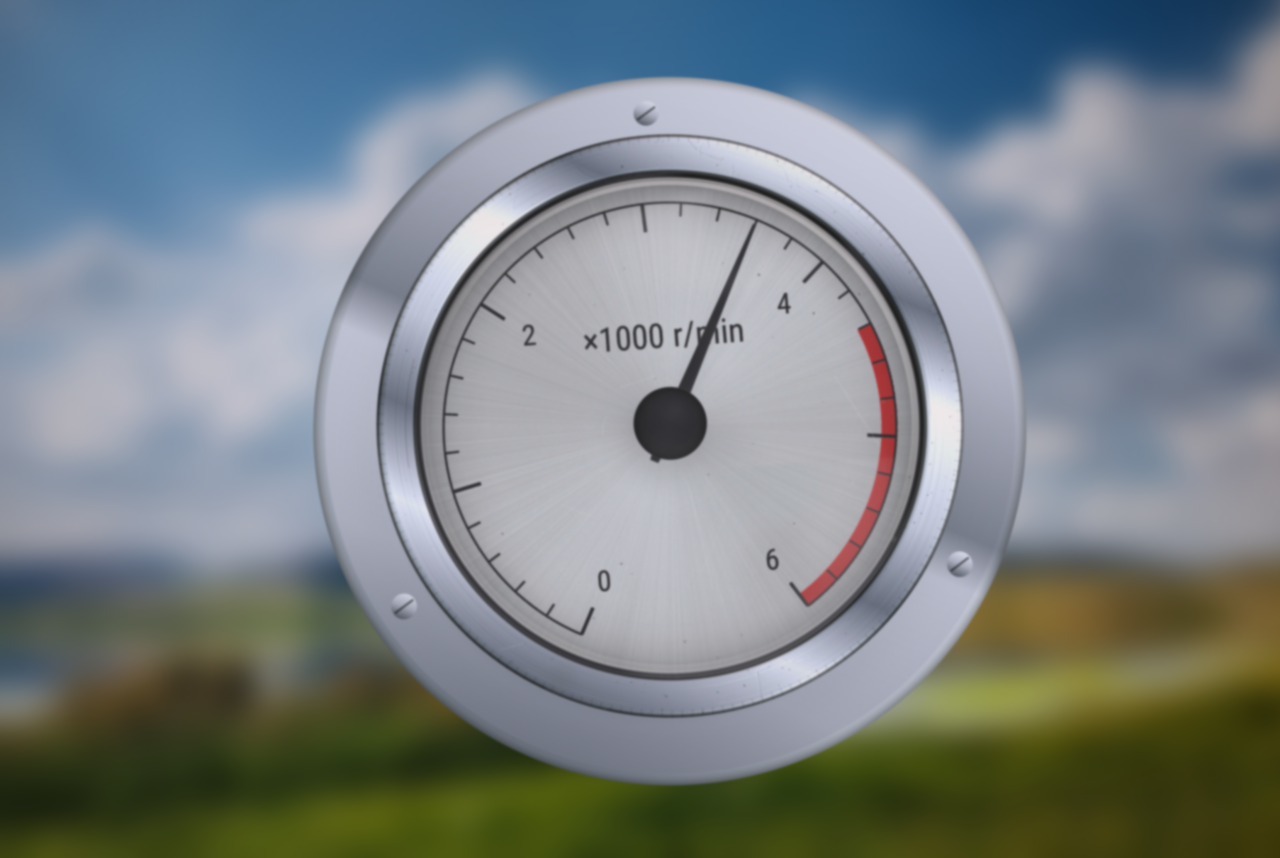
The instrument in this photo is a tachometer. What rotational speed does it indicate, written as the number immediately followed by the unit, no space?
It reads 3600rpm
